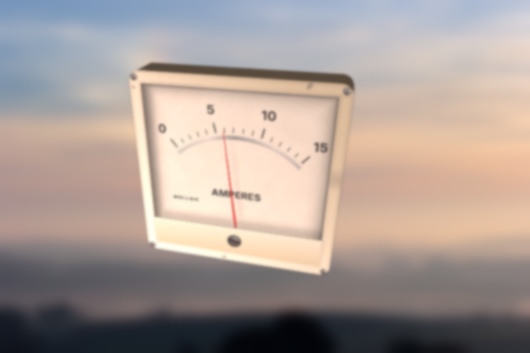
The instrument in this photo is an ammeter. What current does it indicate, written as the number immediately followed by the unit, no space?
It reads 6A
